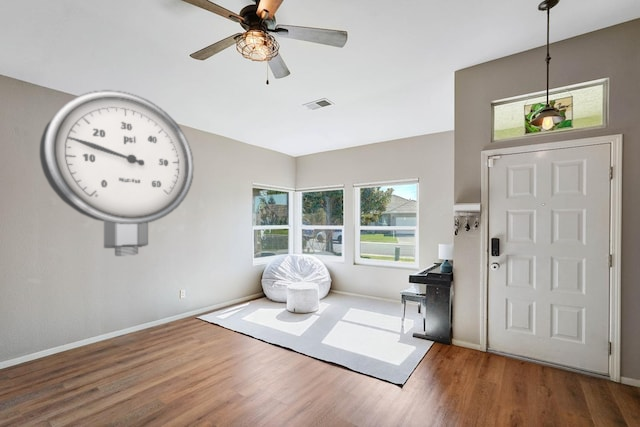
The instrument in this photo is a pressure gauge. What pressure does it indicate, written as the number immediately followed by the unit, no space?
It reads 14psi
